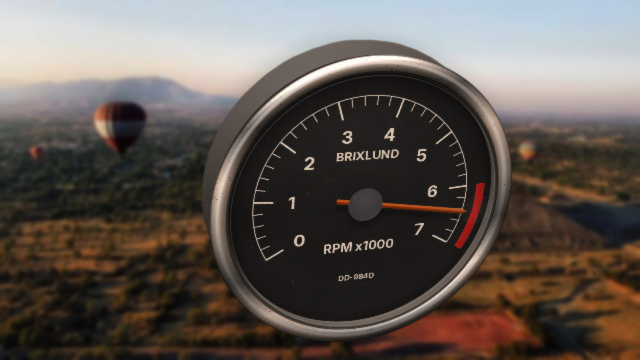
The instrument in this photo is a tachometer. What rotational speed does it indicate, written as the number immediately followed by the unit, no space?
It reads 6400rpm
